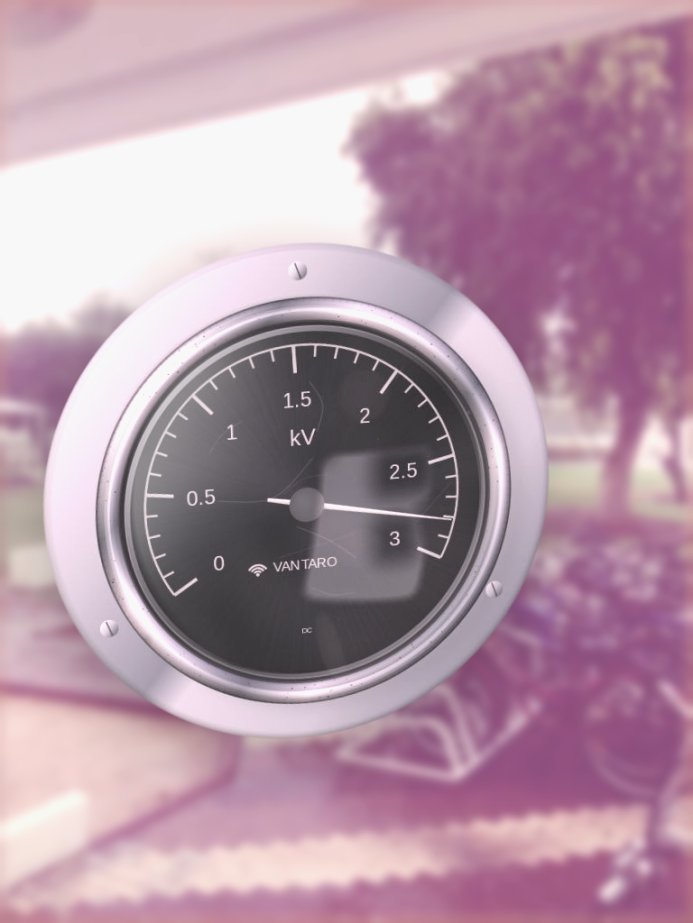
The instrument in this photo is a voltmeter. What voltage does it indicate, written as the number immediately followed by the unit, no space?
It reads 2.8kV
